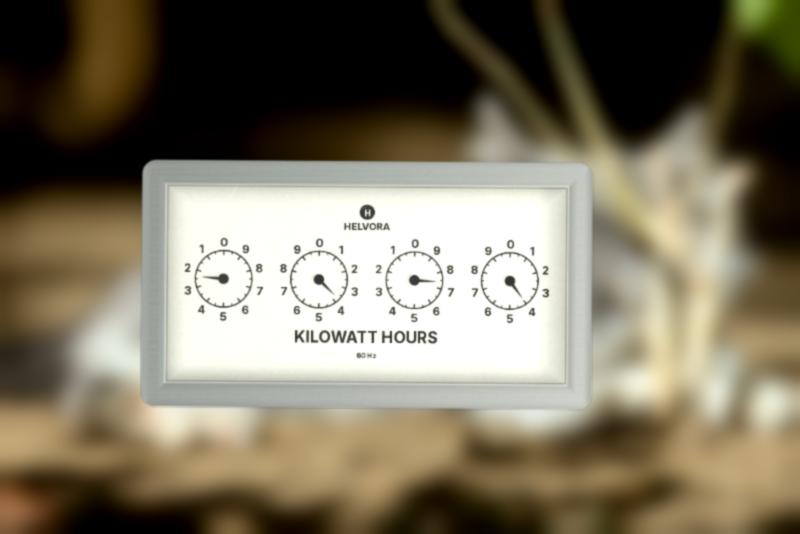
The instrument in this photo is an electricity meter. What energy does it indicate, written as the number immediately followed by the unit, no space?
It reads 2374kWh
